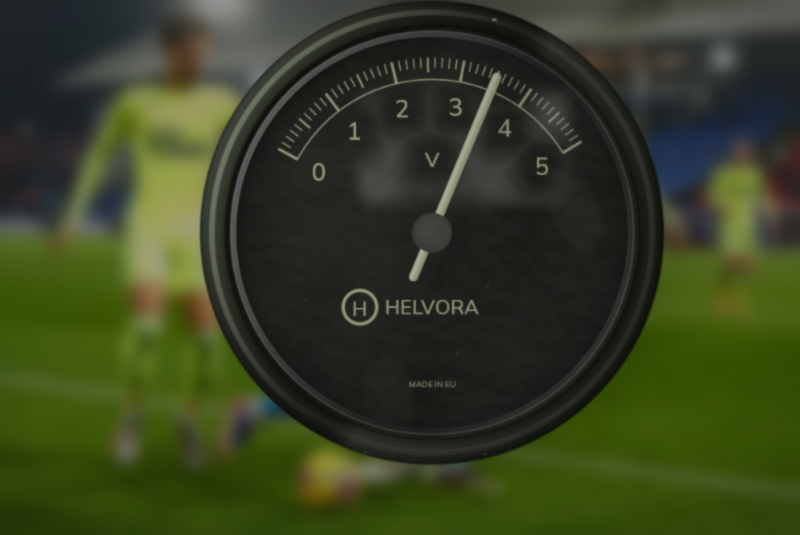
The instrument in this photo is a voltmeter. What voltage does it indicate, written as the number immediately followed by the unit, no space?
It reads 3.5V
